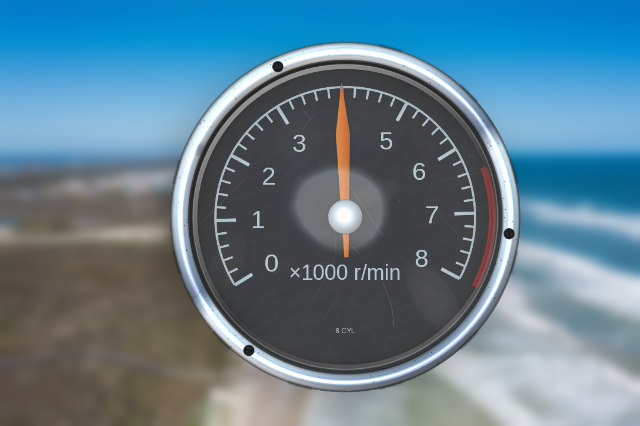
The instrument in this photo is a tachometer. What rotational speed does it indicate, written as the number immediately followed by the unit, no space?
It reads 4000rpm
